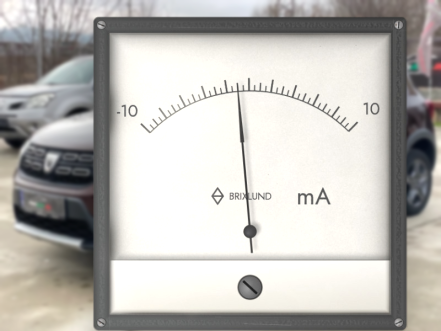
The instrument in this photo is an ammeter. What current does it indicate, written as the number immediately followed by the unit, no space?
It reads -1mA
